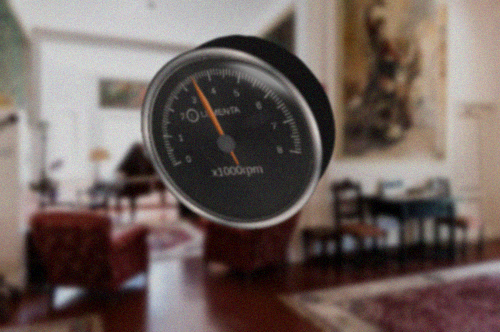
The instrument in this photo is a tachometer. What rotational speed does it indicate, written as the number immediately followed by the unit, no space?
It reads 3500rpm
